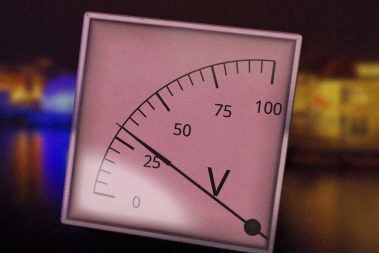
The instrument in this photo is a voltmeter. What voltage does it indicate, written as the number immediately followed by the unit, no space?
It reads 30V
